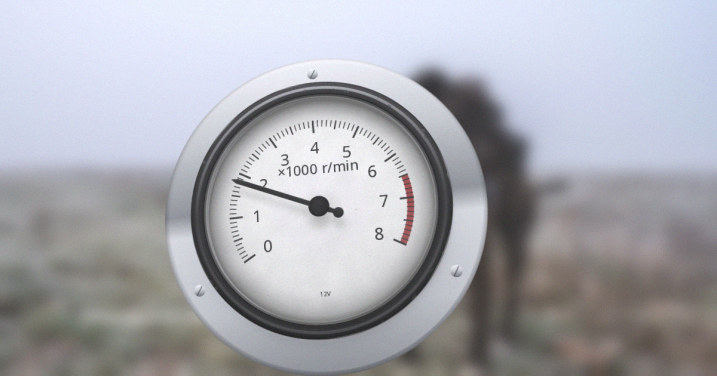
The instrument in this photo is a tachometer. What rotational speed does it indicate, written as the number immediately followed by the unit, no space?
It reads 1800rpm
